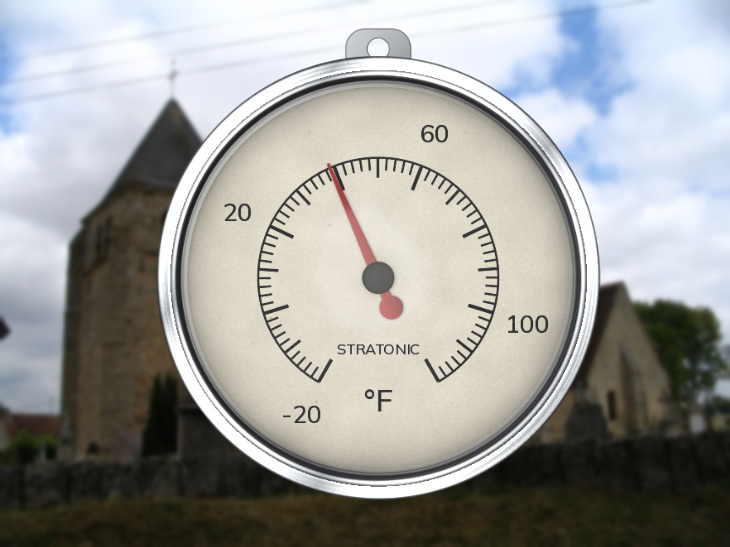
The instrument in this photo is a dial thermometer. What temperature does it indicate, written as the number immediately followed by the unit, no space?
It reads 39°F
